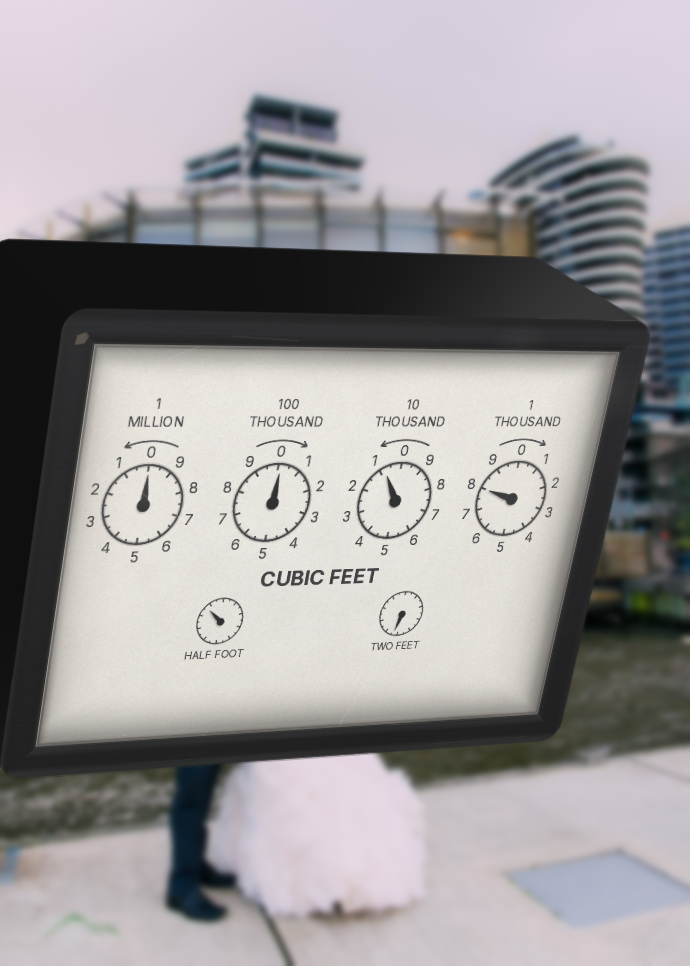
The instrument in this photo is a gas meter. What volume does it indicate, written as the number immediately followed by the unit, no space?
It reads 800ft³
